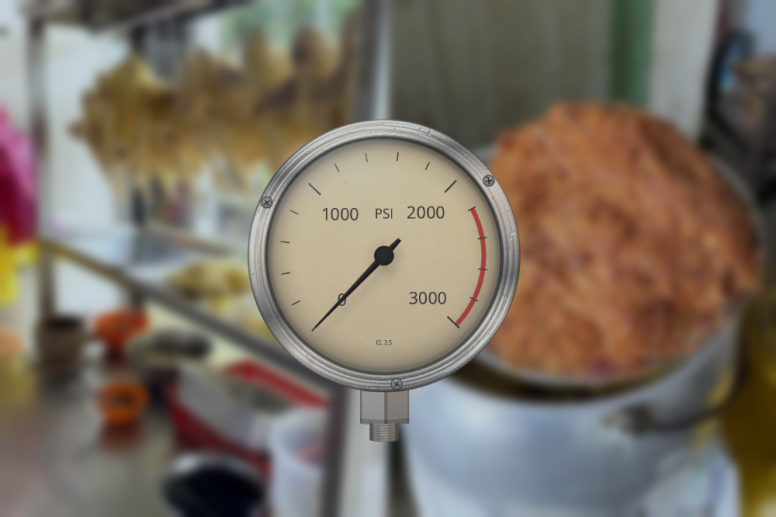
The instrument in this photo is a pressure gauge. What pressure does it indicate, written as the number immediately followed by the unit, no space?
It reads 0psi
